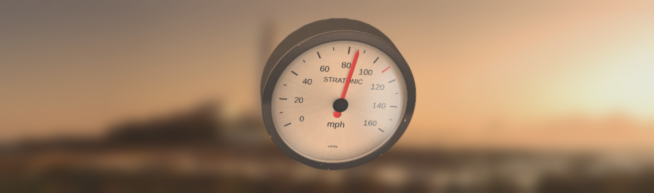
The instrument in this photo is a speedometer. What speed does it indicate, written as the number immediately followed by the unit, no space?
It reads 85mph
